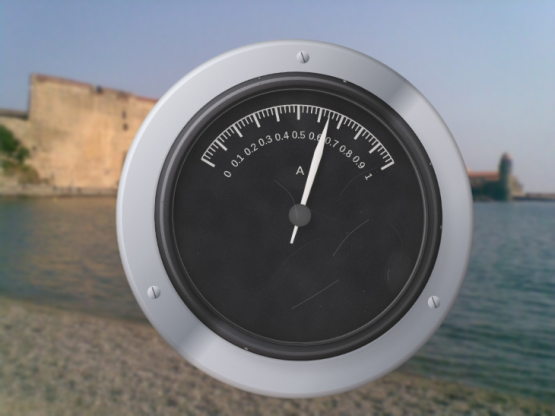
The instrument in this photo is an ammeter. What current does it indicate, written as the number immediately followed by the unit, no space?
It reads 0.64A
